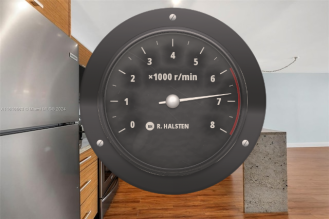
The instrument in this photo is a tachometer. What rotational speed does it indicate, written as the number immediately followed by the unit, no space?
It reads 6750rpm
